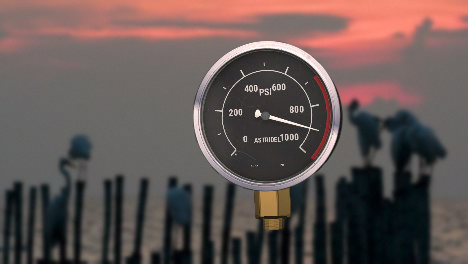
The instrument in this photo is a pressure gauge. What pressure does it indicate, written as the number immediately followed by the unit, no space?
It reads 900psi
